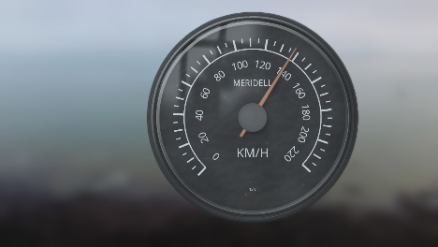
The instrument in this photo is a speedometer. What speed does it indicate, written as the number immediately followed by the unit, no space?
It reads 137.5km/h
